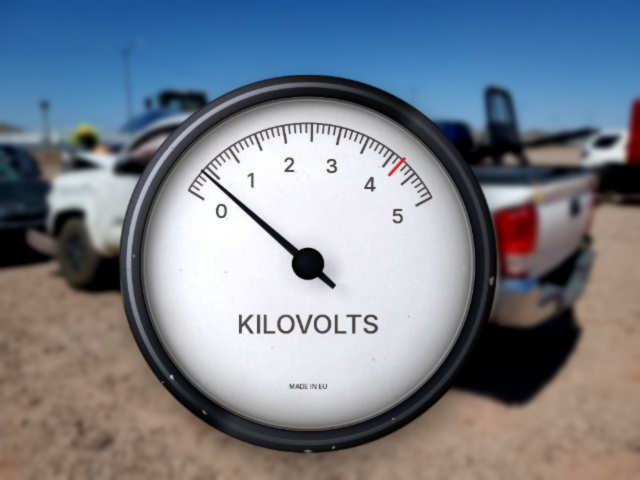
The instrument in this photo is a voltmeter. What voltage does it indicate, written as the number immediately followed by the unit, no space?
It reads 0.4kV
